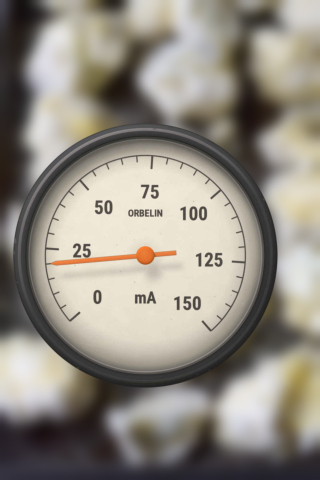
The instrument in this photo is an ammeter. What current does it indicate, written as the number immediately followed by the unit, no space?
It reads 20mA
